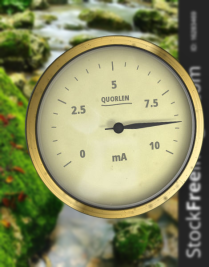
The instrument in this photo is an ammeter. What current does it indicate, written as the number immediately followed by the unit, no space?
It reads 8.75mA
